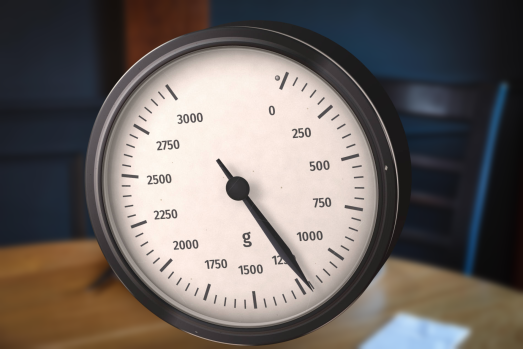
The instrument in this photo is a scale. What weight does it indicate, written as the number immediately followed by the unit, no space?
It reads 1200g
